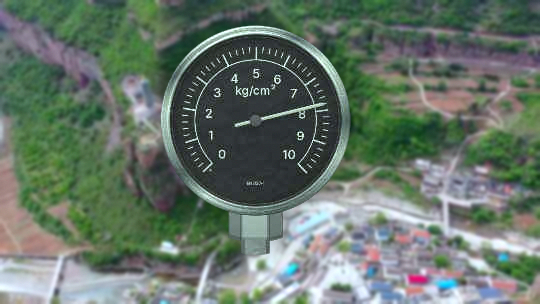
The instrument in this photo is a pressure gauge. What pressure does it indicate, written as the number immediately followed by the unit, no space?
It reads 7.8kg/cm²
